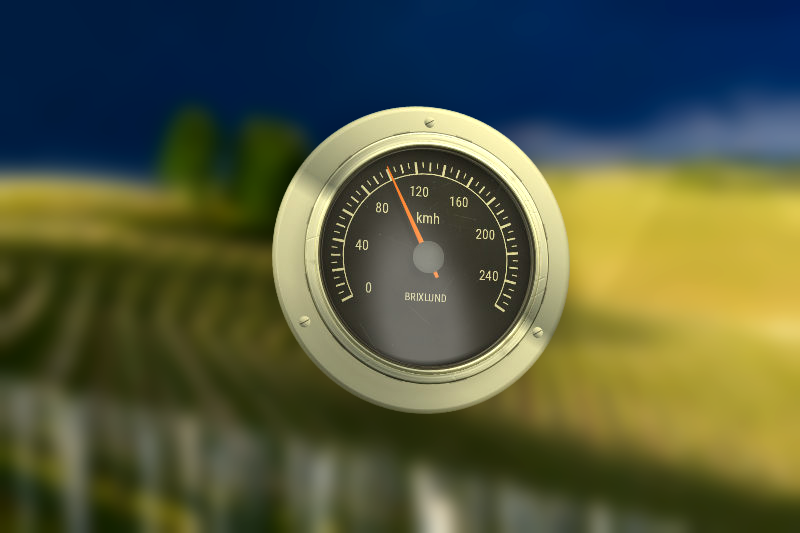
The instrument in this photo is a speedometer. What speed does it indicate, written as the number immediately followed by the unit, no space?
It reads 100km/h
